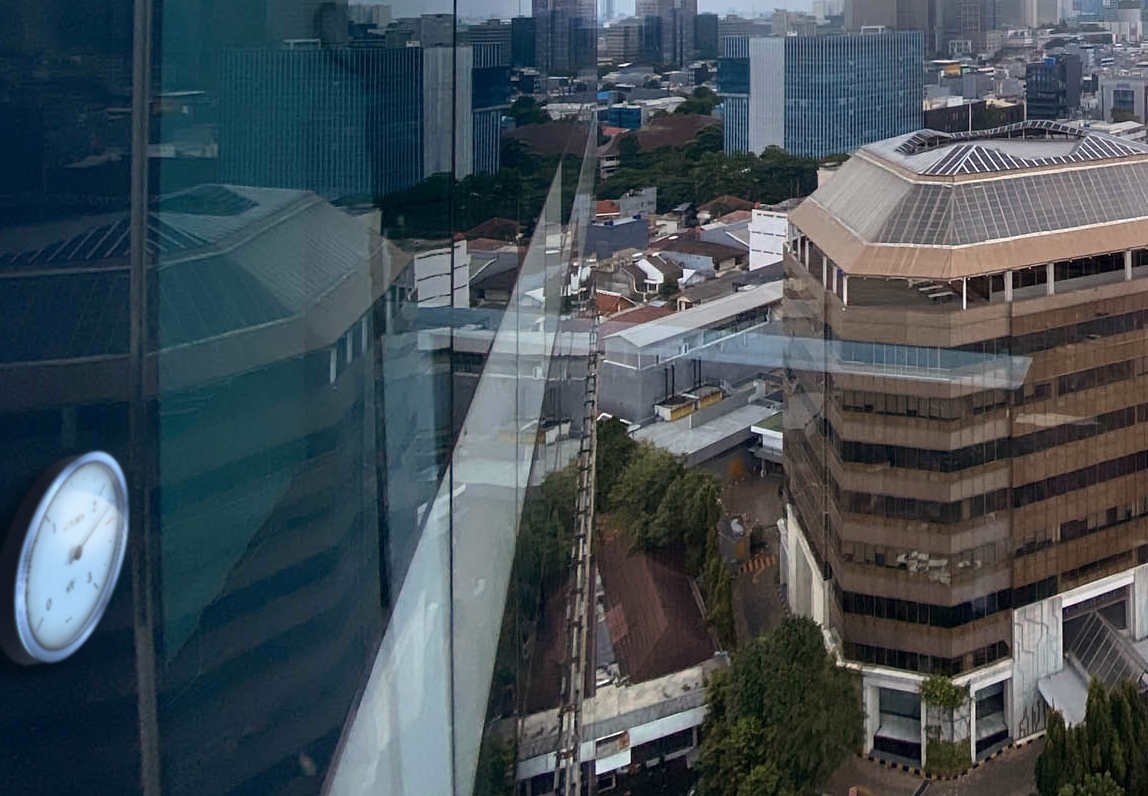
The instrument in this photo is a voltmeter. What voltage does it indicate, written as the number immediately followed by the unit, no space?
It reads 2.2kV
